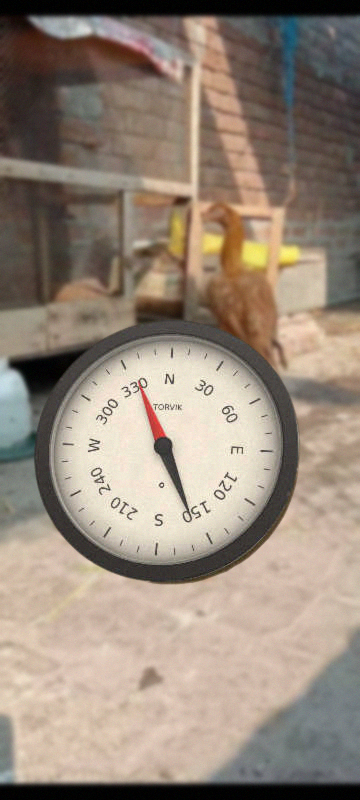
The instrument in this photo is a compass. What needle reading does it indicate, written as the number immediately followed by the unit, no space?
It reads 335°
